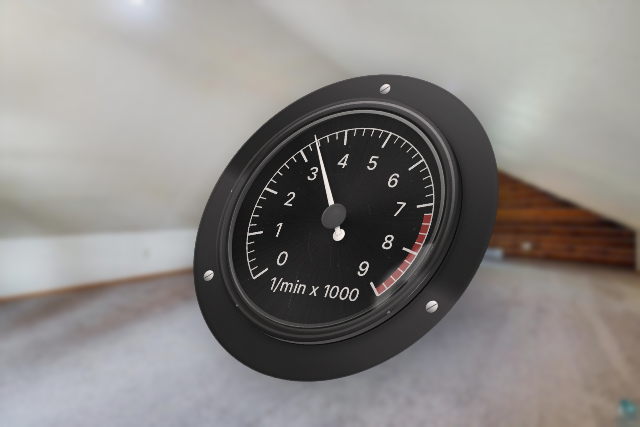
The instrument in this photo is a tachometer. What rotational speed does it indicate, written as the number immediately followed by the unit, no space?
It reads 3400rpm
